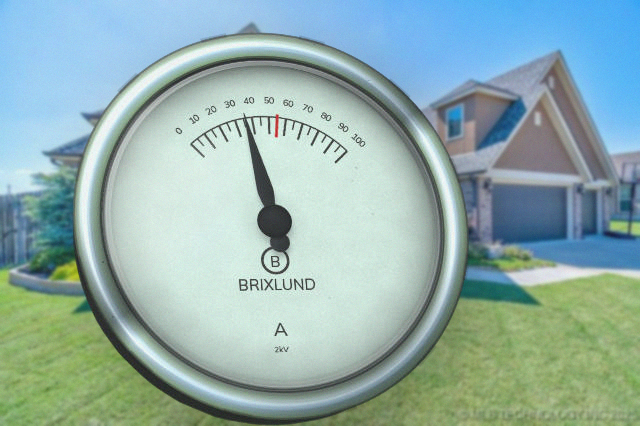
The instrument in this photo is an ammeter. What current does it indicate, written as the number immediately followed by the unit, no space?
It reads 35A
